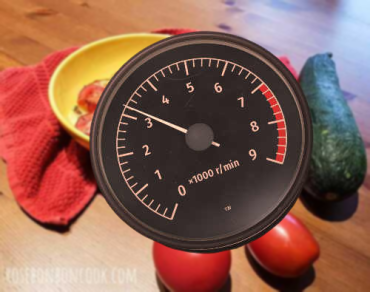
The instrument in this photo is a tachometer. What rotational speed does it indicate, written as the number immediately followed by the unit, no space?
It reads 3200rpm
